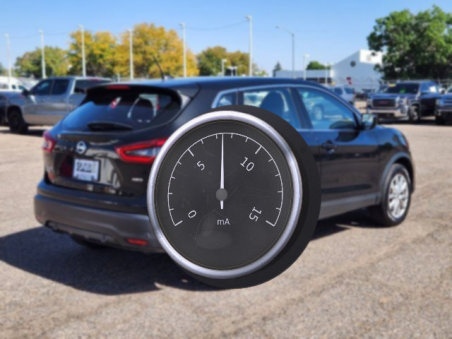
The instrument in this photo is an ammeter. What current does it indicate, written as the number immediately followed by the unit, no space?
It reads 7.5mA
